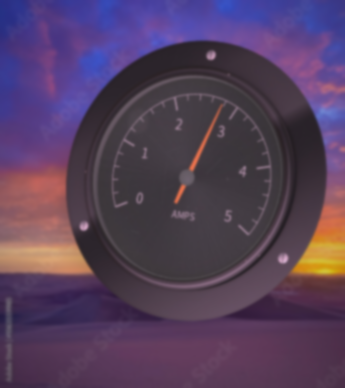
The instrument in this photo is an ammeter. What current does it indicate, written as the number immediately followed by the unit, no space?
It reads 2.8A
